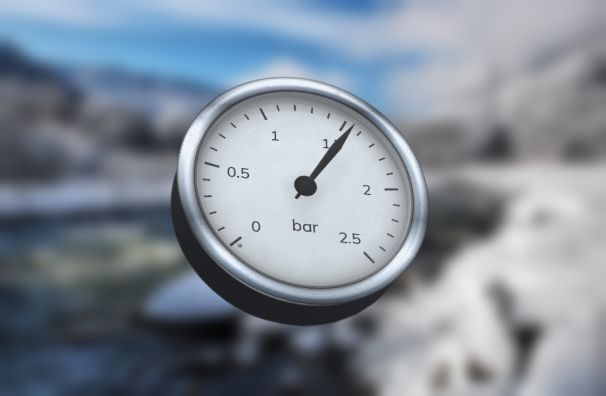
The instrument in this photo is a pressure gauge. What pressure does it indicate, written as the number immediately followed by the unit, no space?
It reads 1.55bar
